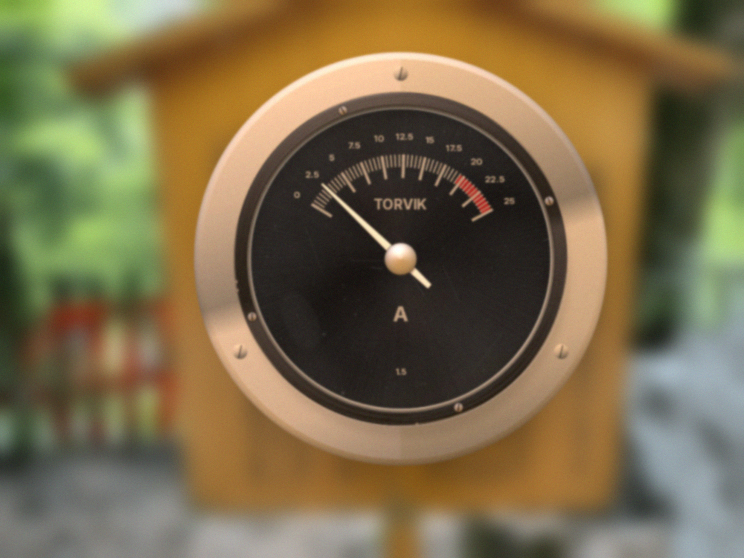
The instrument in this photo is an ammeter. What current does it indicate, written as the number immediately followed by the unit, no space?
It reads 2.5A
